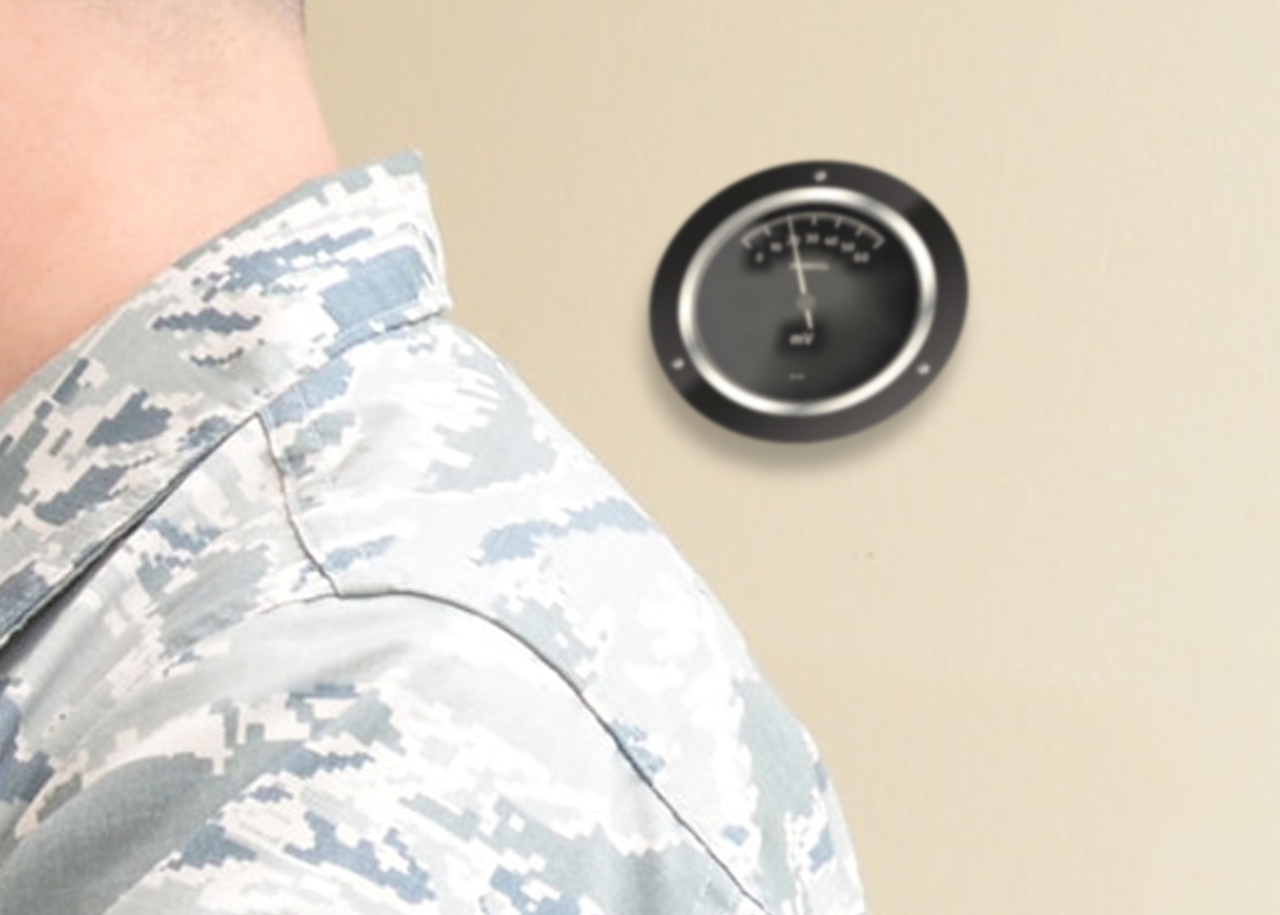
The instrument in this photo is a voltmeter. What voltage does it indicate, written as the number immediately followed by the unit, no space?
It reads 20mV
